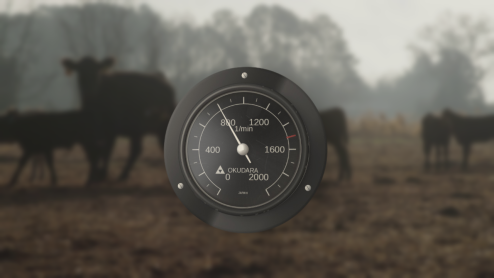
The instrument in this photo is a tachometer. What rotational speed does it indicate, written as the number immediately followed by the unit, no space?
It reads 800rpm
